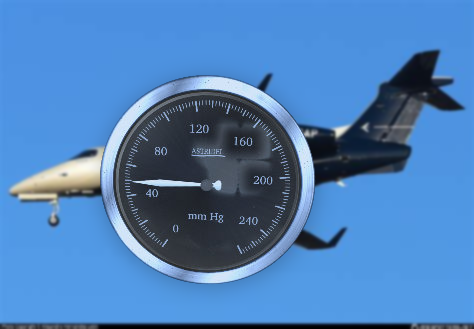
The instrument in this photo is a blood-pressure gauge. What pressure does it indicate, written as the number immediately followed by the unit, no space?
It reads 50mmHg
